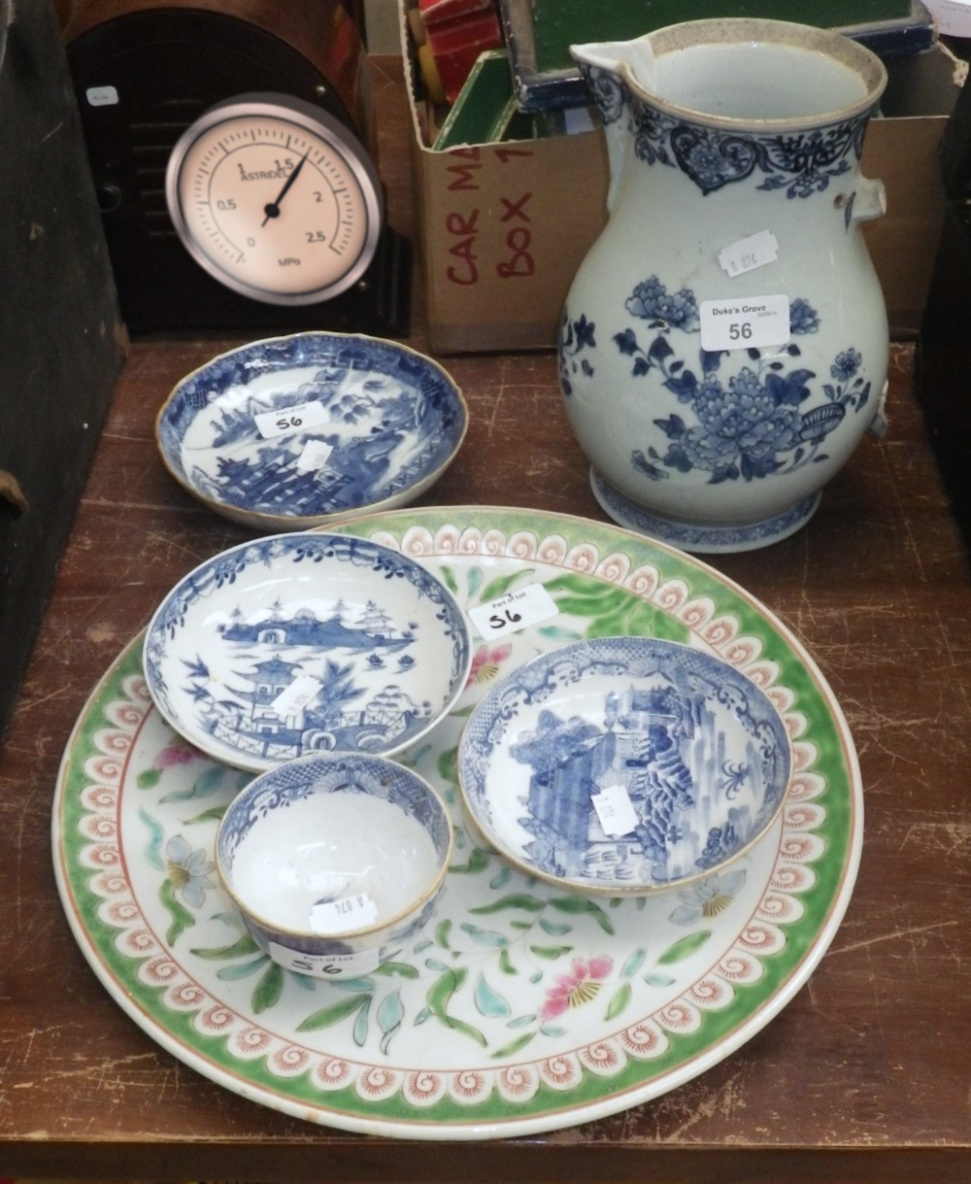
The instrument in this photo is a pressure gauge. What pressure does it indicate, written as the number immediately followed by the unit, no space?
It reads 1.65MPa
